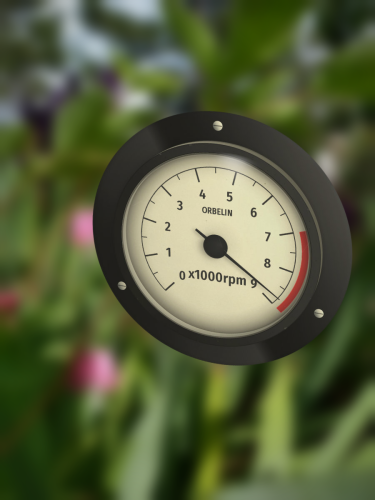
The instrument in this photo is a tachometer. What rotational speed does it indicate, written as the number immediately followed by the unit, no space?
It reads 8750rpm
